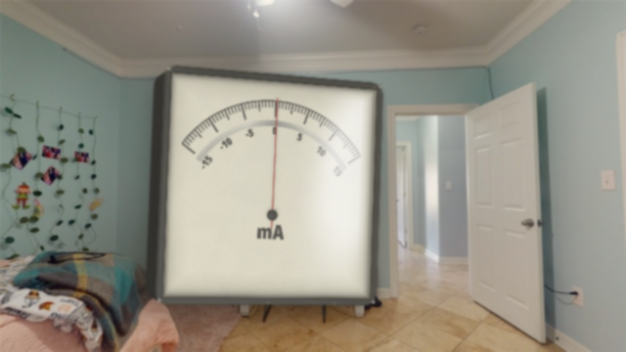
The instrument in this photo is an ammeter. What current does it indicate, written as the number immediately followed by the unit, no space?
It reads 0mA
